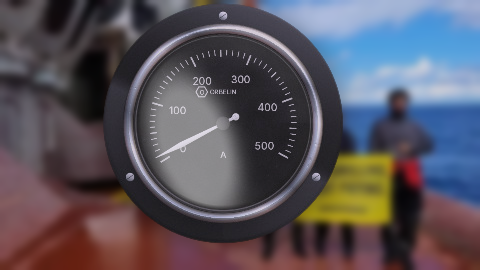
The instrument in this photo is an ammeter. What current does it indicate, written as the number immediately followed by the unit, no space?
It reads 10A
